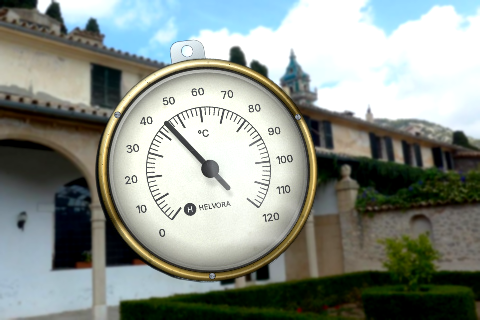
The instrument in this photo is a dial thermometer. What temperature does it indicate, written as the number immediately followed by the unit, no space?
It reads 44°C
